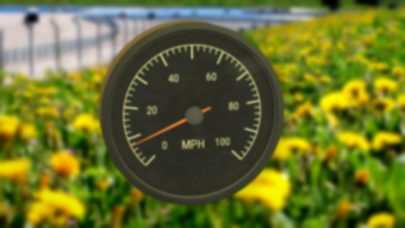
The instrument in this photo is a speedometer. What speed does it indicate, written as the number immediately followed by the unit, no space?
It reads 8mph
